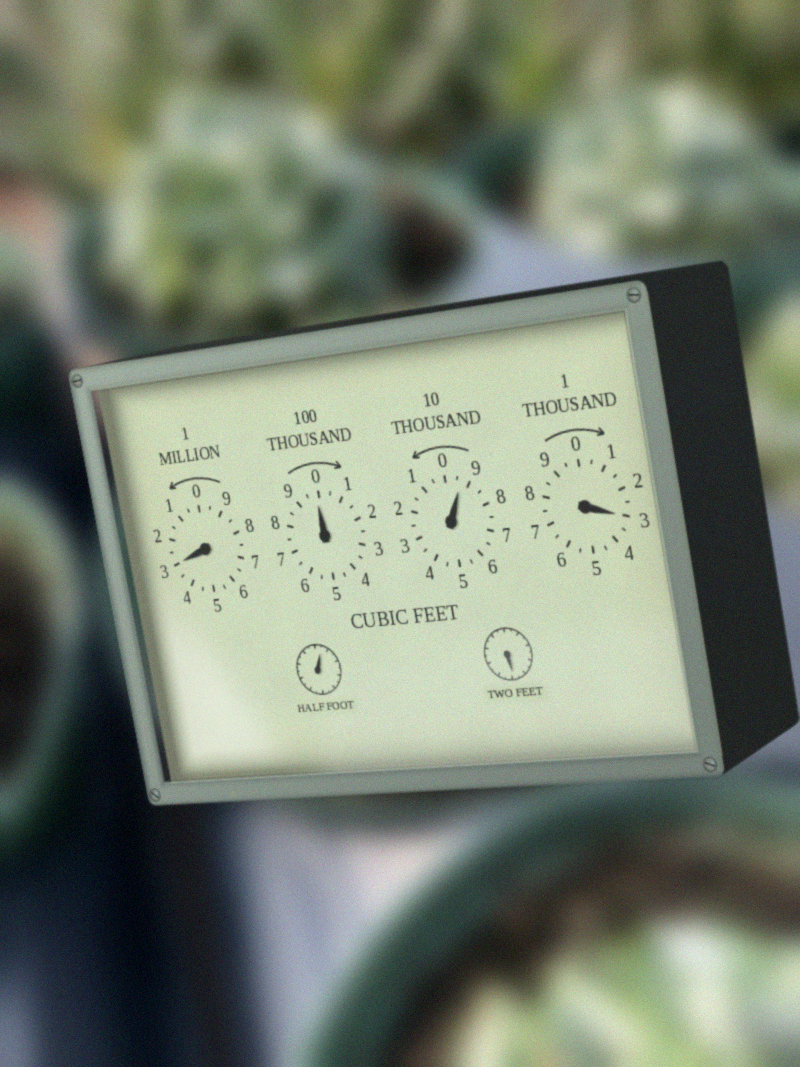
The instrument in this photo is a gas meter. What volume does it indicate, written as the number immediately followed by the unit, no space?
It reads 299300ft³
